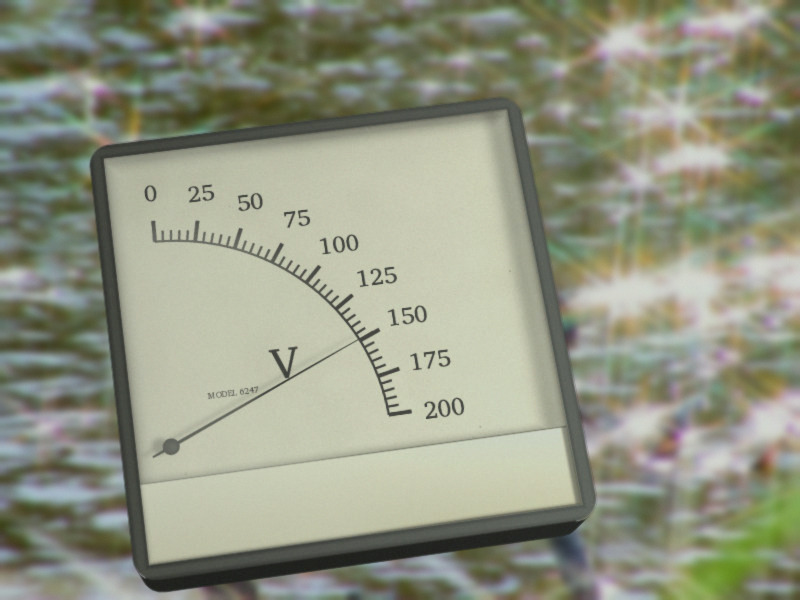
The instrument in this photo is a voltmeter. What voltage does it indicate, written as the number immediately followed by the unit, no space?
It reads 150V
